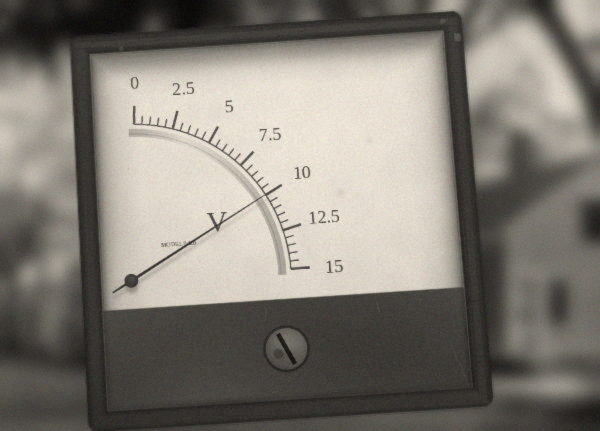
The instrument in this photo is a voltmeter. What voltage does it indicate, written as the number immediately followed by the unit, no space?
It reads 10V
